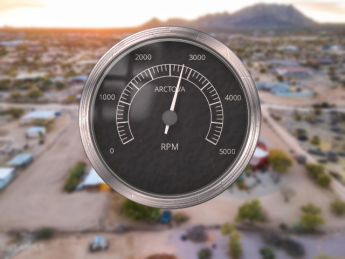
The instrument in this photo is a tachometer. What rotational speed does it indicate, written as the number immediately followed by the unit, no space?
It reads 2800rpm
